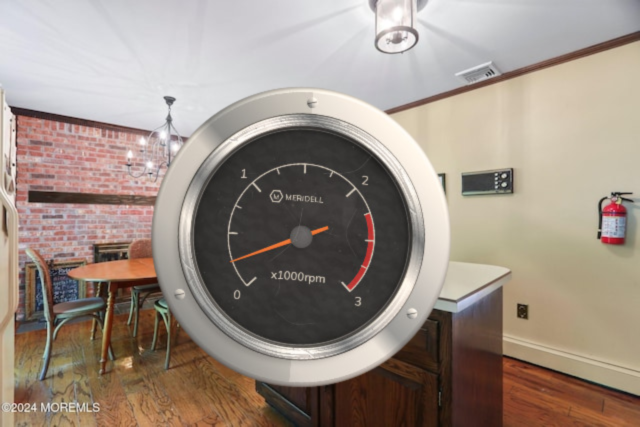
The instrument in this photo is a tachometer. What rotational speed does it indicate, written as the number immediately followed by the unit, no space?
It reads 250rpm
